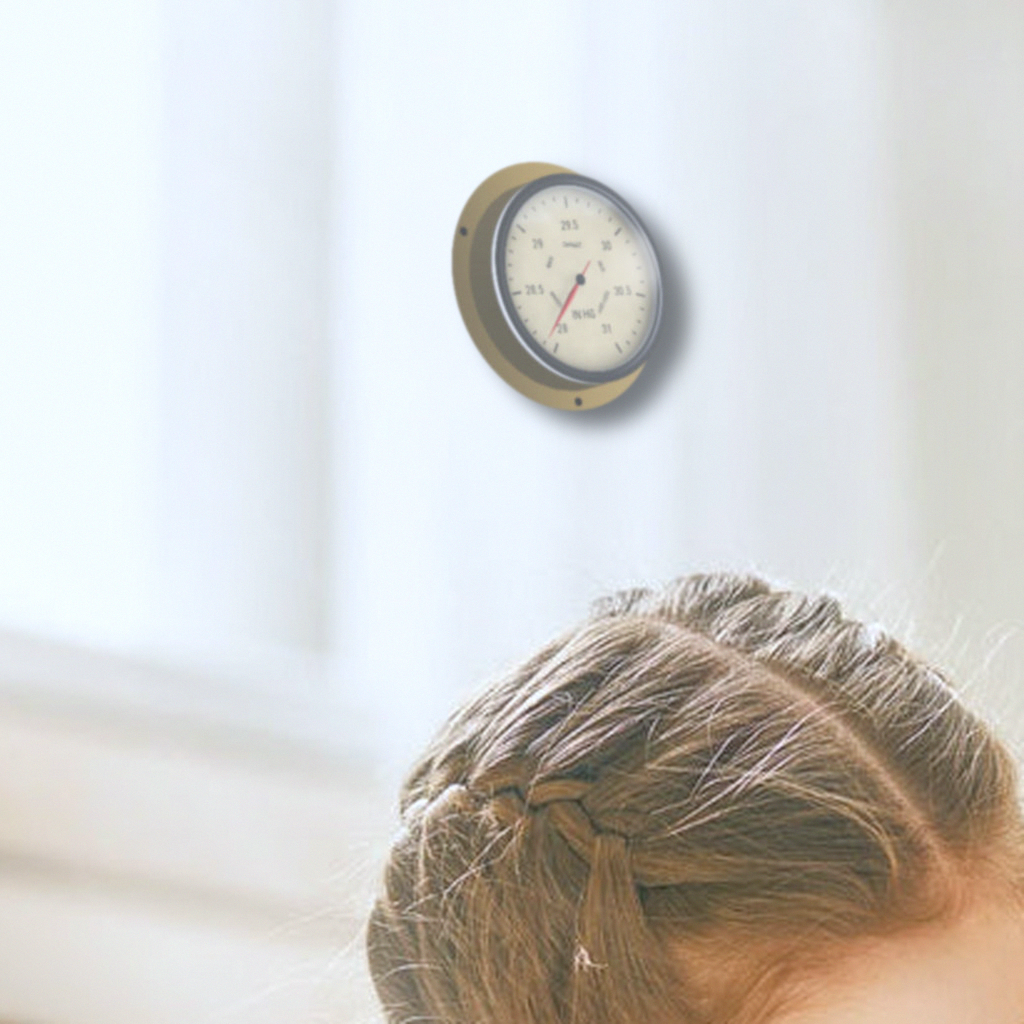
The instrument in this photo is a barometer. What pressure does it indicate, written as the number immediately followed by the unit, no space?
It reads 28.1inHg
